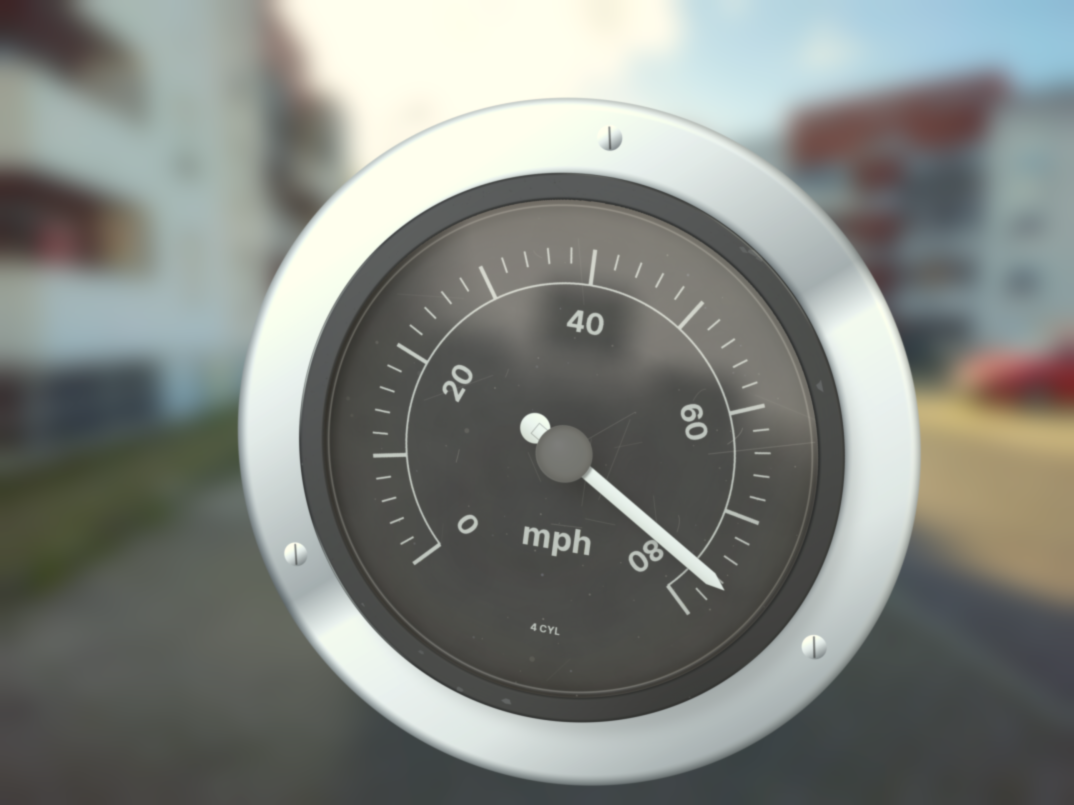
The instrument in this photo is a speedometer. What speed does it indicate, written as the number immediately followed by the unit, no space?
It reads 76mph
